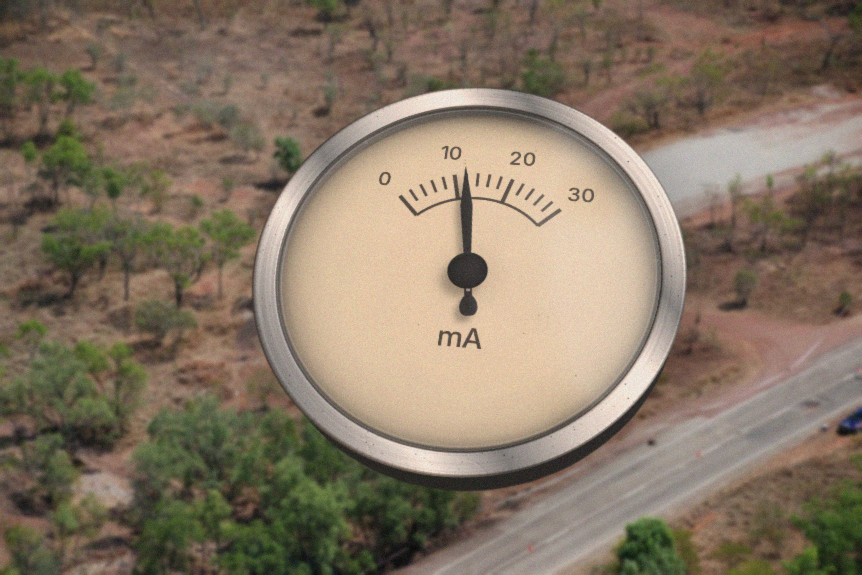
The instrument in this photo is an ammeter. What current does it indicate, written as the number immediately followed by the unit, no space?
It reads 12mA
